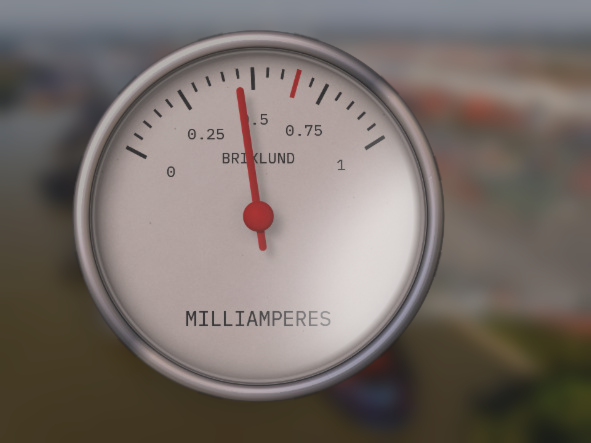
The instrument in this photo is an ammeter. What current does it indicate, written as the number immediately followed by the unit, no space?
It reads 0.45mA
